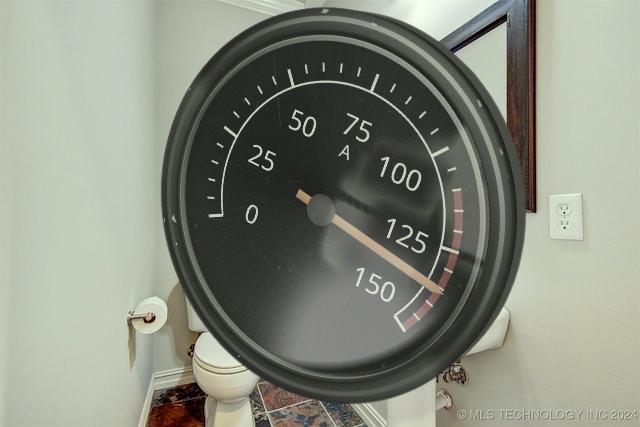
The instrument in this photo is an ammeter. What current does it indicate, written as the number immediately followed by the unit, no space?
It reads 135A
